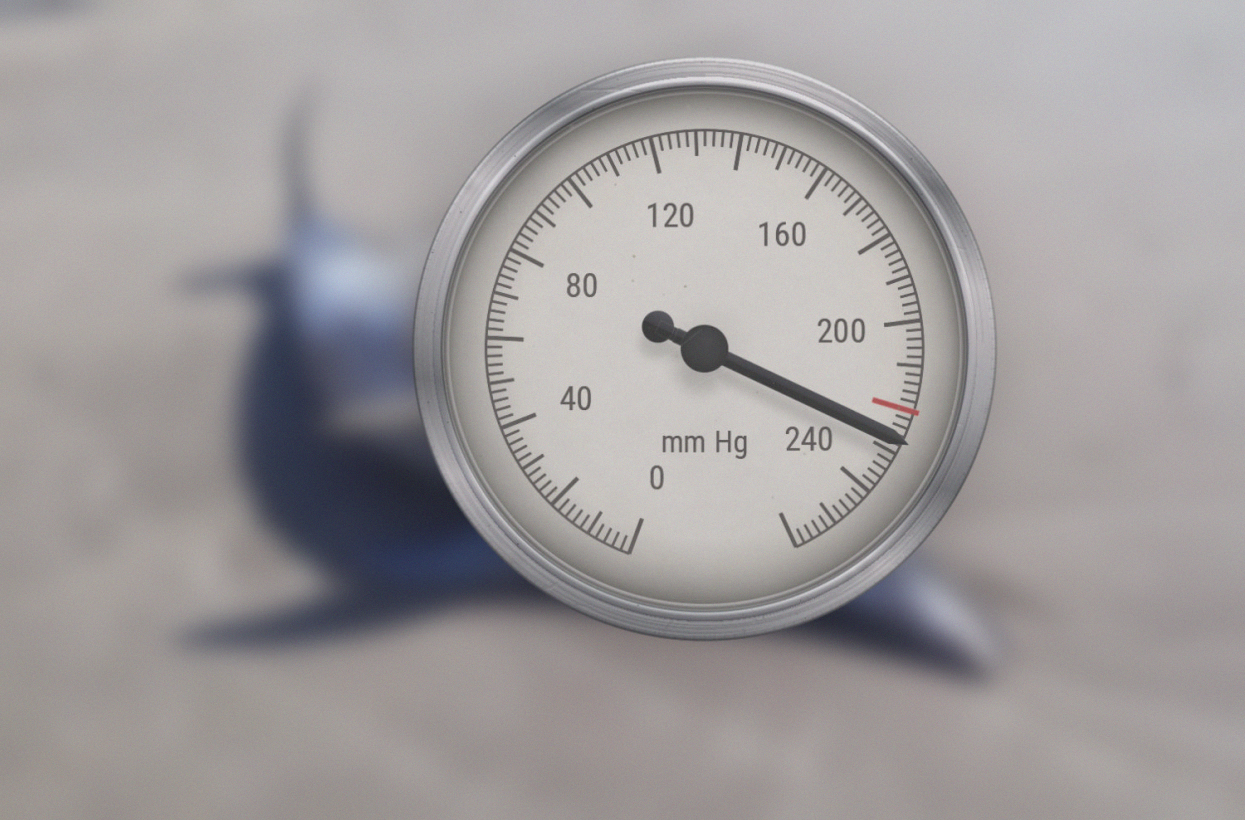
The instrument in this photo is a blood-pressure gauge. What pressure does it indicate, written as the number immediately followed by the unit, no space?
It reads 227mmHg
